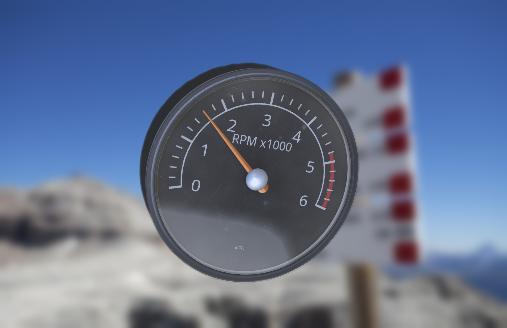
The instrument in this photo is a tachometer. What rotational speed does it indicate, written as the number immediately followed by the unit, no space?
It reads 1600rpm
